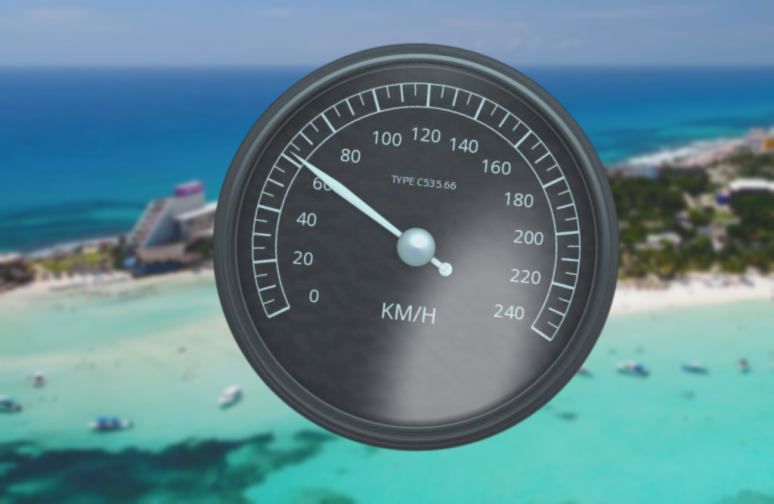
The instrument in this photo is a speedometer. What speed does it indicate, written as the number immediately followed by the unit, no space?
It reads 62.5km/h
